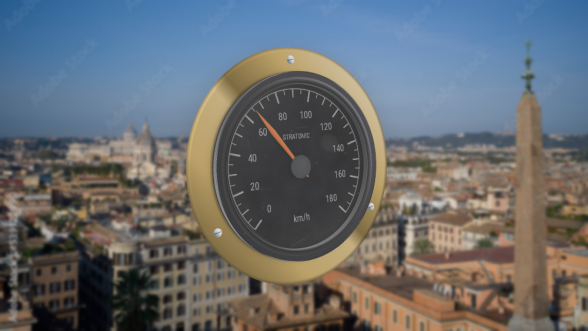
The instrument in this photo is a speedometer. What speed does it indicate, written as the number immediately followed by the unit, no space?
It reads 65km/h
